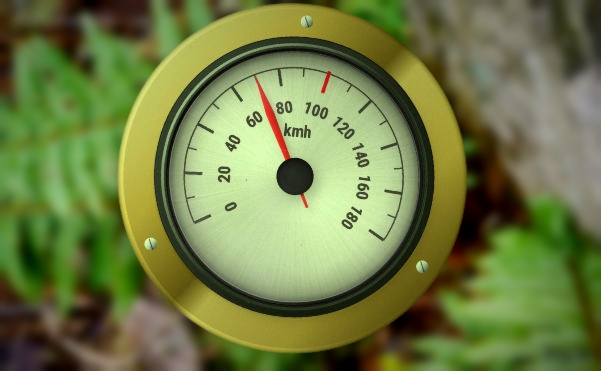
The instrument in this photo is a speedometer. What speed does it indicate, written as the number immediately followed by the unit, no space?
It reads 70km/h
